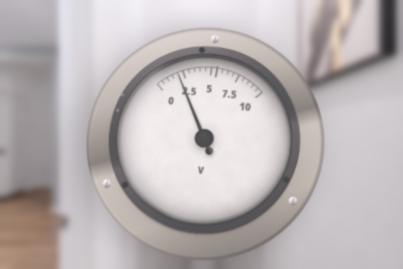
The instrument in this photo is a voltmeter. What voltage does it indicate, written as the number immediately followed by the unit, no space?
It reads 2V
